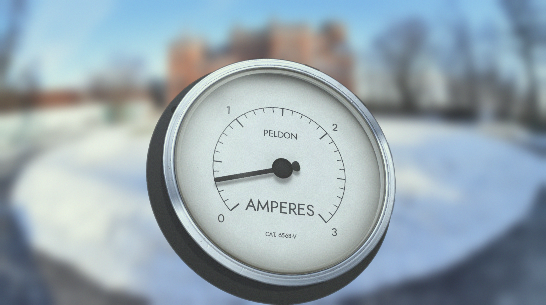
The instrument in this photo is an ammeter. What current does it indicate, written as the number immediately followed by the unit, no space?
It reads 0.3A
